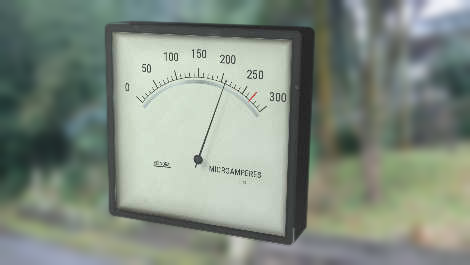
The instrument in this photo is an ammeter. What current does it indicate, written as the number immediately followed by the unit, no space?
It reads 210µA
